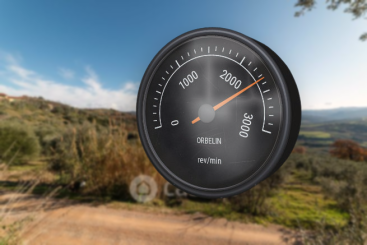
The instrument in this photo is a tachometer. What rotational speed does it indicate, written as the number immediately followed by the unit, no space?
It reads 2350rpm
